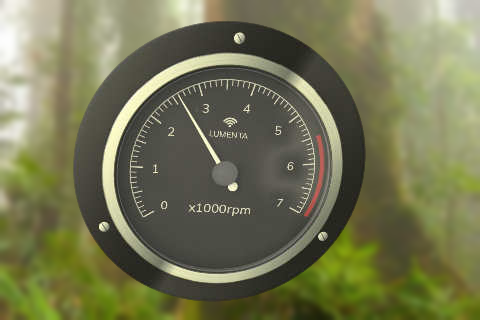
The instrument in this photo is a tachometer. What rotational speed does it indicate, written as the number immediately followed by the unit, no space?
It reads 2600rpm
